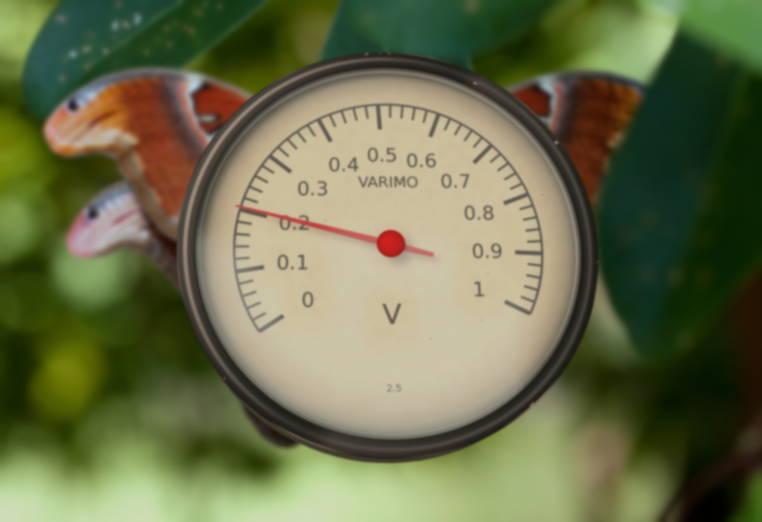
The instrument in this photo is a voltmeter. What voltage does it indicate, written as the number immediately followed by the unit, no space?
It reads 0.2V
